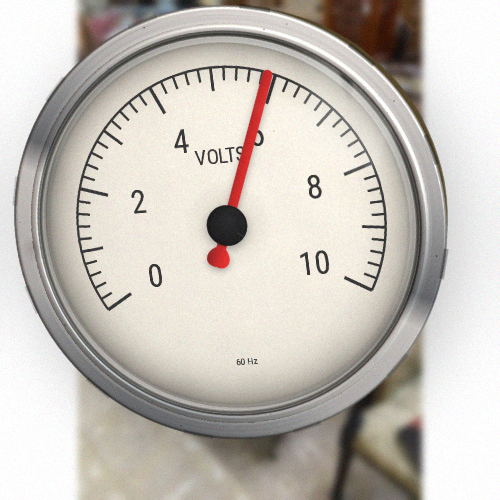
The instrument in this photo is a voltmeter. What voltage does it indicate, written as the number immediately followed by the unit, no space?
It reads 5.9V
